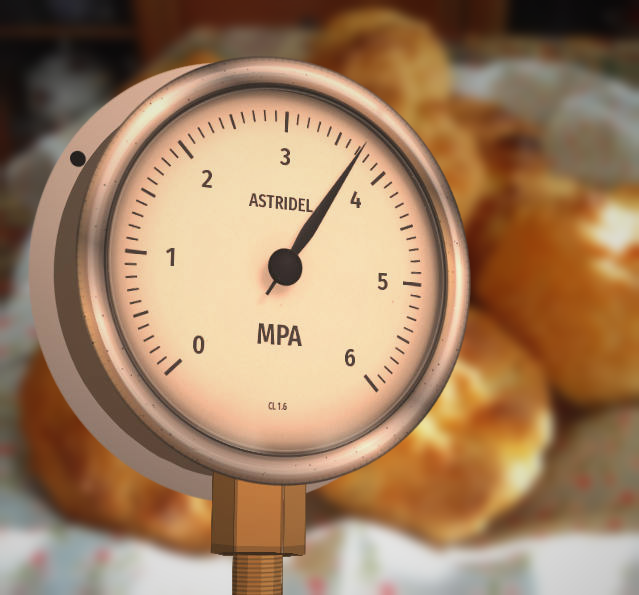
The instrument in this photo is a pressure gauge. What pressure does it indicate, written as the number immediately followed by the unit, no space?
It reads 3.7MPa
